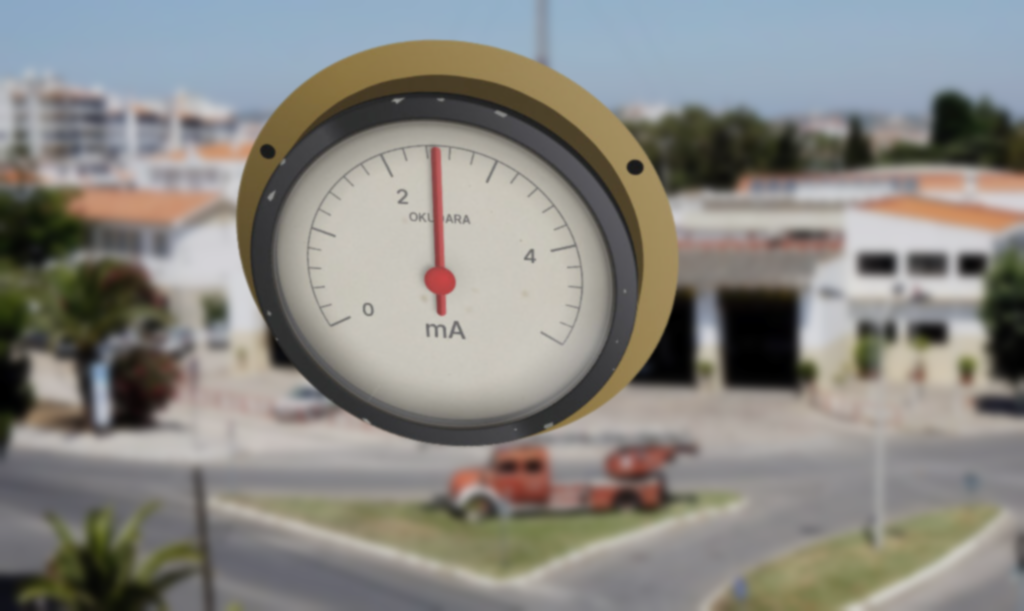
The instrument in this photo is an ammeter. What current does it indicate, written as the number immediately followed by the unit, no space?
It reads 2.5mA
